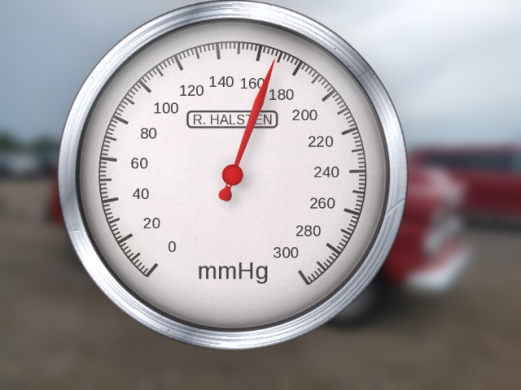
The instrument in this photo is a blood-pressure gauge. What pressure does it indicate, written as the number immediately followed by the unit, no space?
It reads 168mmHg
